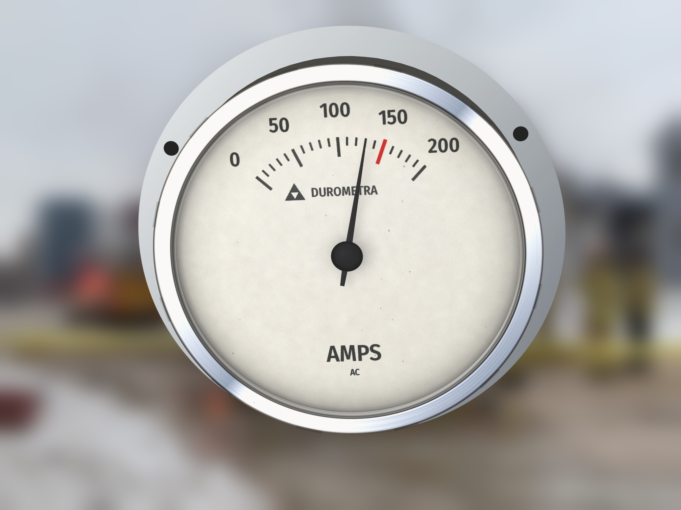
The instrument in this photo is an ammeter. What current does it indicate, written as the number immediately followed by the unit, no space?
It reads 130A
